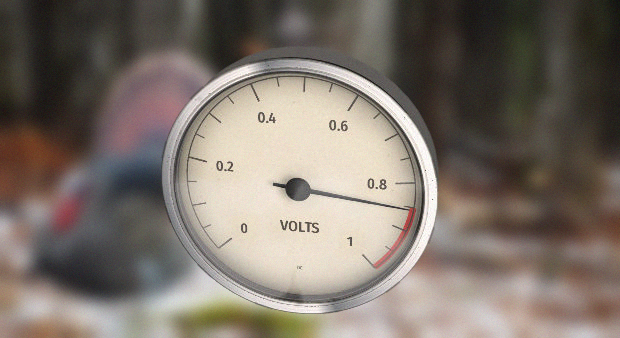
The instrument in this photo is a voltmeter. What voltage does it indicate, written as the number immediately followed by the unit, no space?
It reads 0.85V
